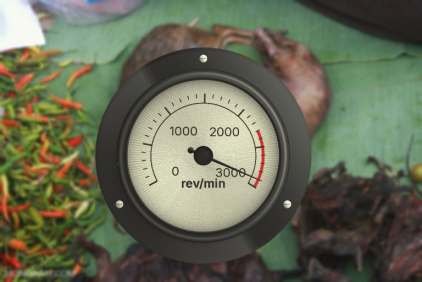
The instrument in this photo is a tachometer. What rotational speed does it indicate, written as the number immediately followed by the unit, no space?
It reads 2900rpm
